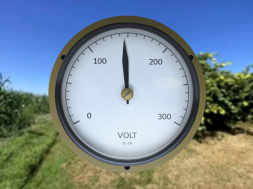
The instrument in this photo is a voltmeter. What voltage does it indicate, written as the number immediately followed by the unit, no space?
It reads 145V
